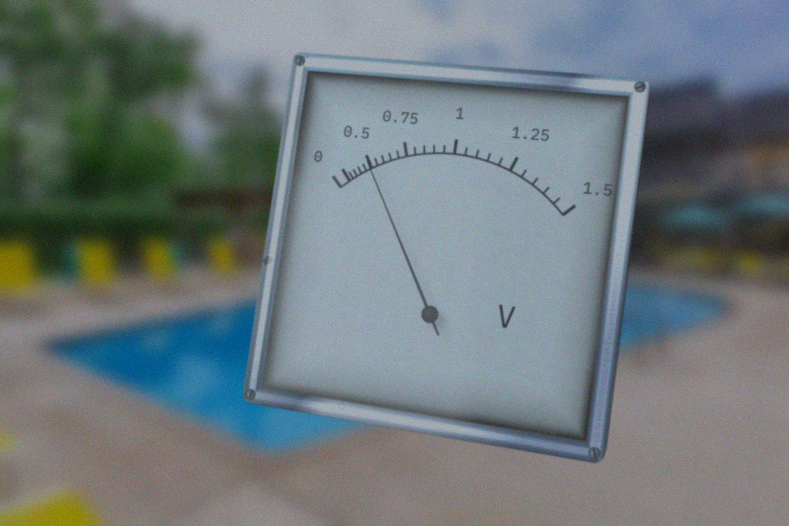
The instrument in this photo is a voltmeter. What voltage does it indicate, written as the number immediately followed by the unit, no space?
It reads 0.5V
